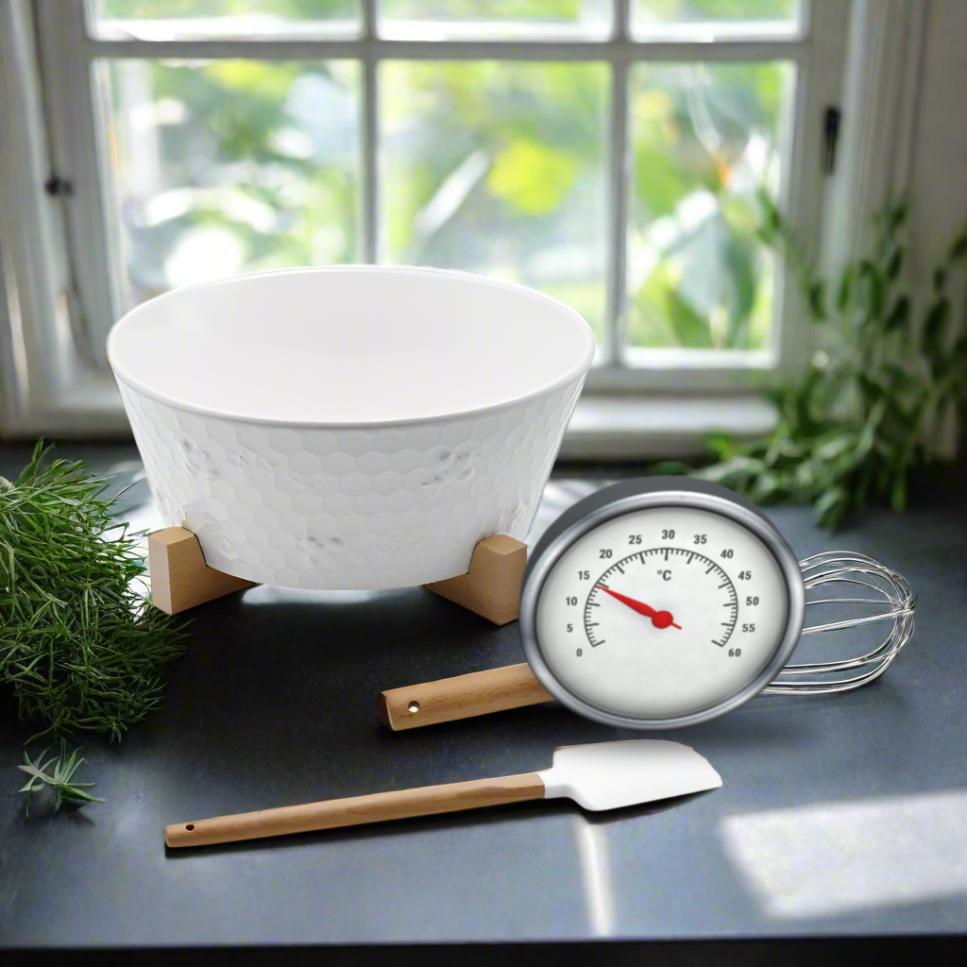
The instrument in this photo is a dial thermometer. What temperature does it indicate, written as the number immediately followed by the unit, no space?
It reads 15°C
